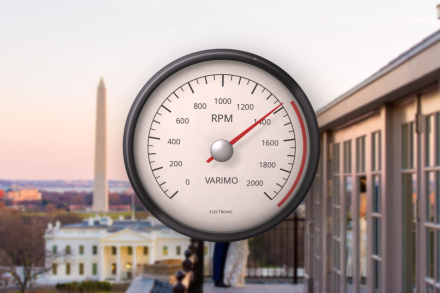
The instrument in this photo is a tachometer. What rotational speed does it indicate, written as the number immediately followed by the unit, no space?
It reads 1375rpm
